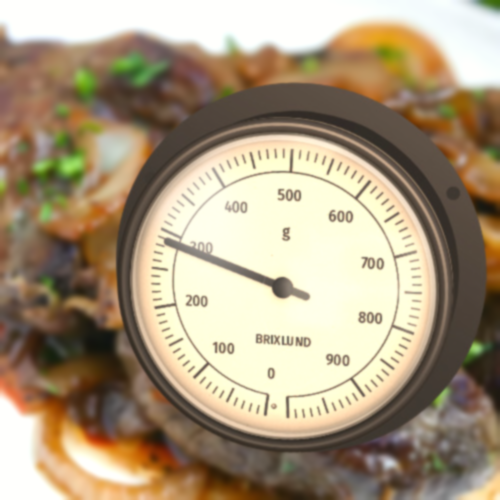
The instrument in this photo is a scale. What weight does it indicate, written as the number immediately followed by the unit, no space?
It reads 290g
